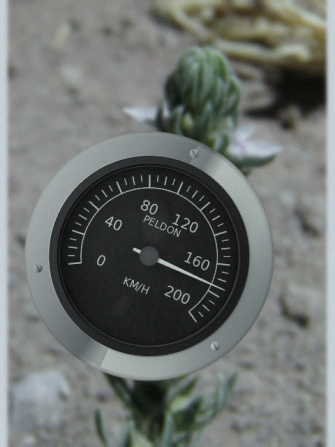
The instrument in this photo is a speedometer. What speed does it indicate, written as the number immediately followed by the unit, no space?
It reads 175km/h
